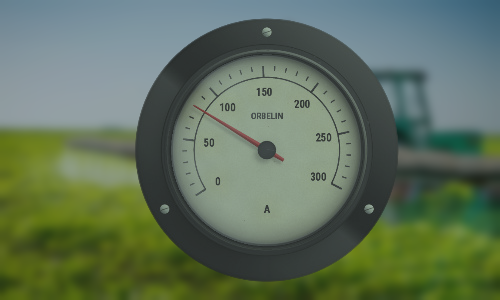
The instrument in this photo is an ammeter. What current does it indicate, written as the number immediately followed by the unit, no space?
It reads 80A
